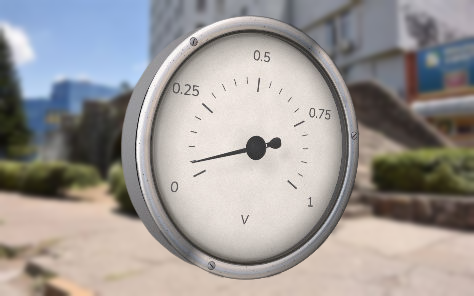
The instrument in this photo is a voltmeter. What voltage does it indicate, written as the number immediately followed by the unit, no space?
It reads 0.05V
